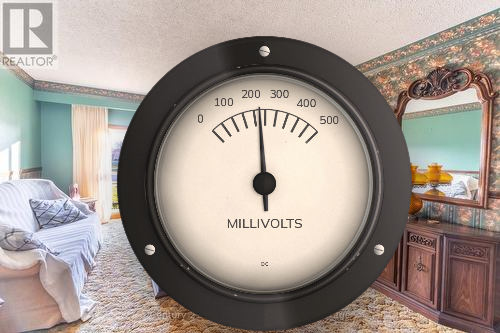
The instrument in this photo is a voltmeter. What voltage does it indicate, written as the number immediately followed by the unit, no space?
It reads 225mV
